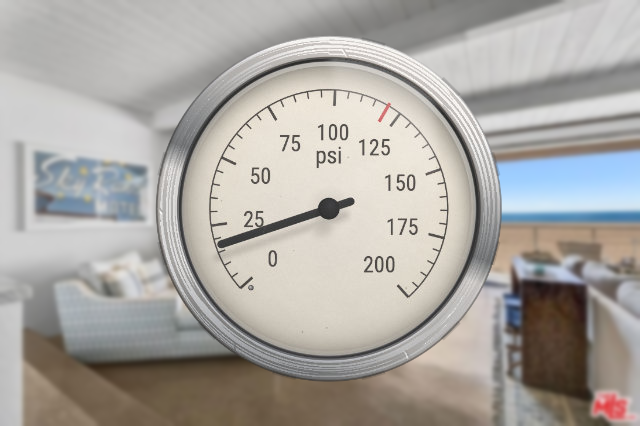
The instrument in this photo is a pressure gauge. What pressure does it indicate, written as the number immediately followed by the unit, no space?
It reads 17.5psi
